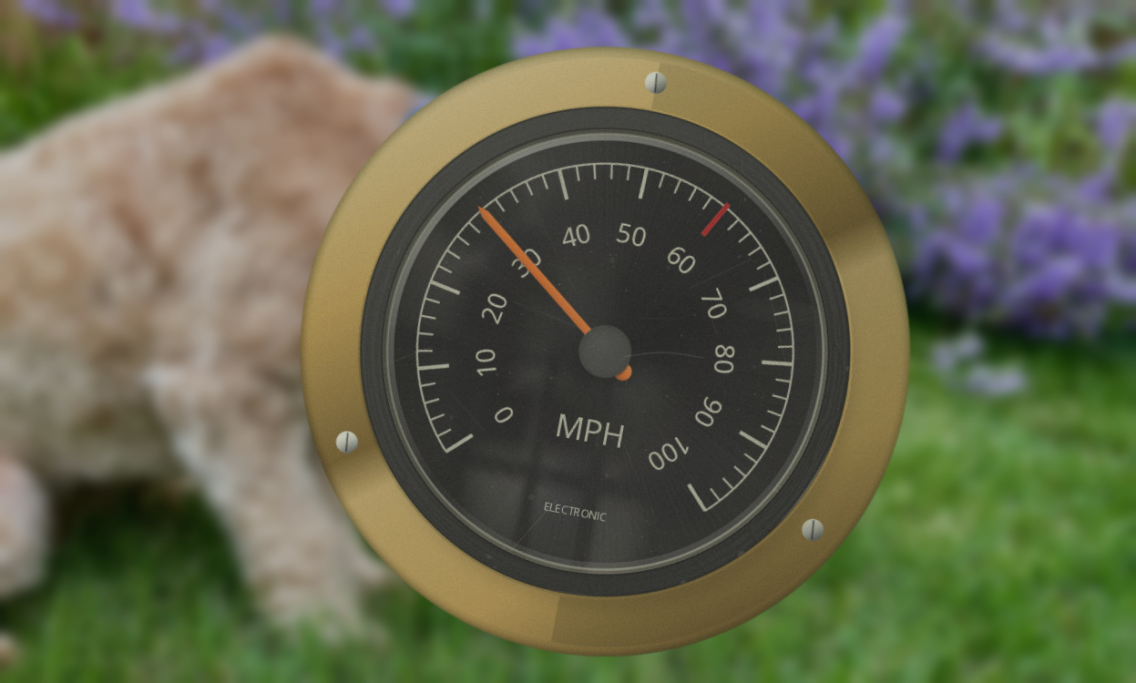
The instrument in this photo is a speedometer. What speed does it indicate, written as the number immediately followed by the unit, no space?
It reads 30mph
